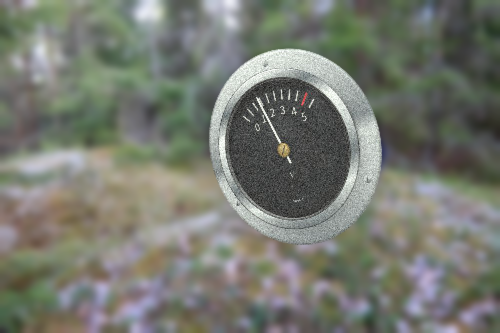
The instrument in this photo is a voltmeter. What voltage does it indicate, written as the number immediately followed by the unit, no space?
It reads 1.5V
